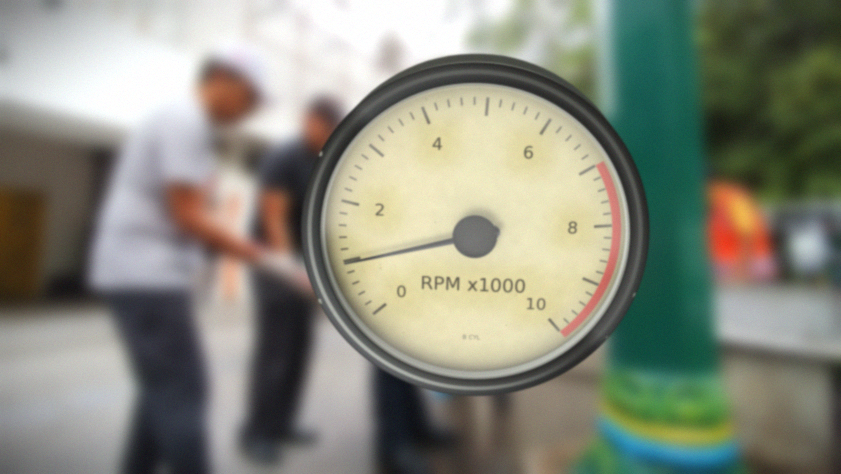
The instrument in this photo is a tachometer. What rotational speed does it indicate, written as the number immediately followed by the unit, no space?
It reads 1000rpm
